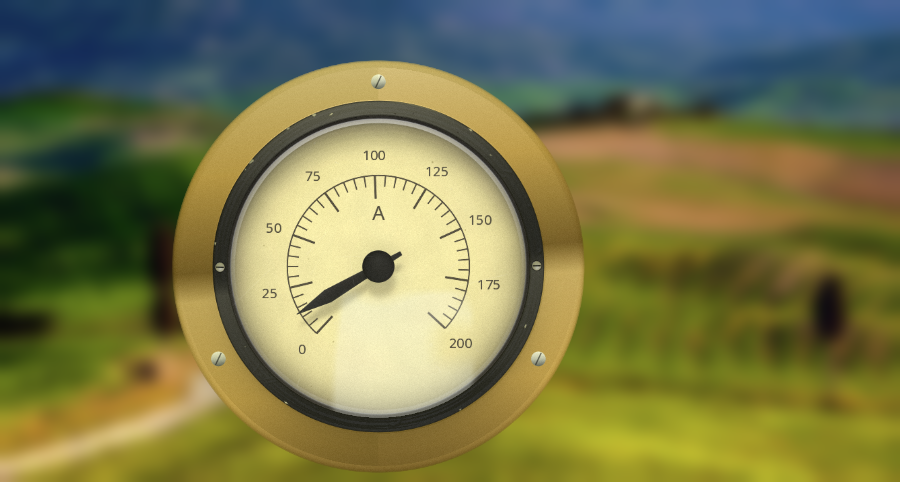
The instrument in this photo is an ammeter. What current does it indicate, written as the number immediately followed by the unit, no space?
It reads 12.5A
